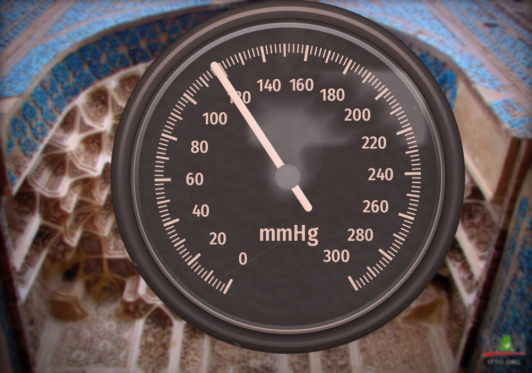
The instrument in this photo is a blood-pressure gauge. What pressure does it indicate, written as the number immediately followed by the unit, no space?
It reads 118mmHg
